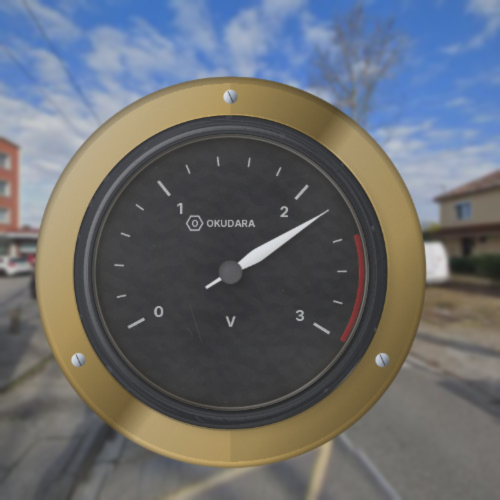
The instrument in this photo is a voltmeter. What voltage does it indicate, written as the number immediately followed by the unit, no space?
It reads 2.2V
